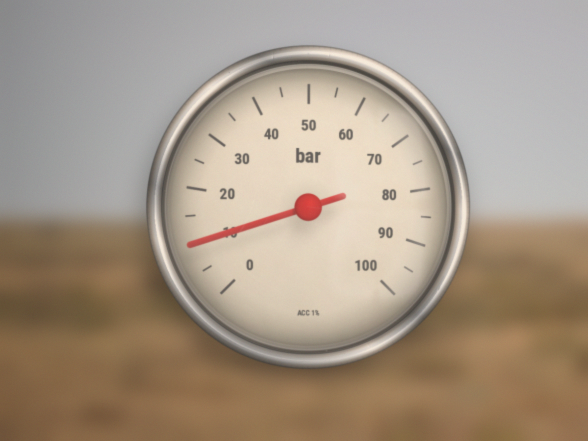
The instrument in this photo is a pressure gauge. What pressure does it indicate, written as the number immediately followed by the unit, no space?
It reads 10bar
